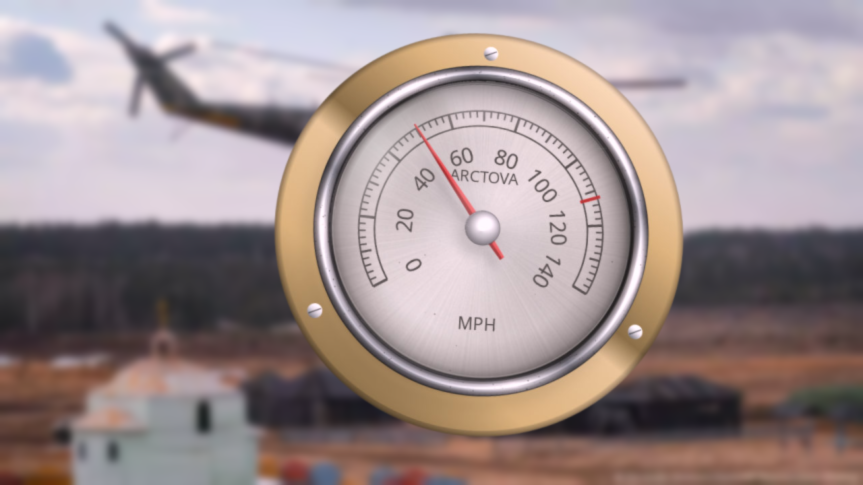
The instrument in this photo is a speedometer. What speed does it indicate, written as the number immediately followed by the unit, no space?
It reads 50mph
